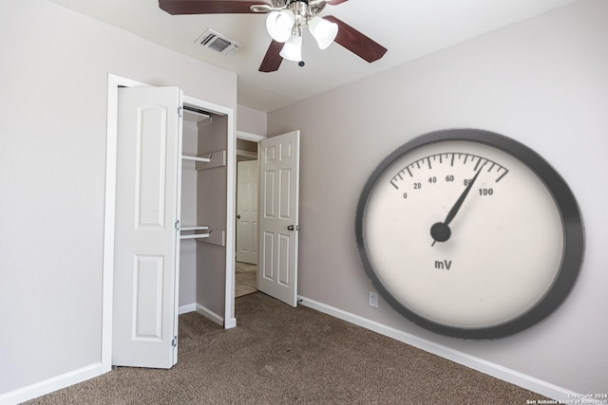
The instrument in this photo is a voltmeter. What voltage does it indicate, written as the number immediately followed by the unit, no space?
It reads 85mV
